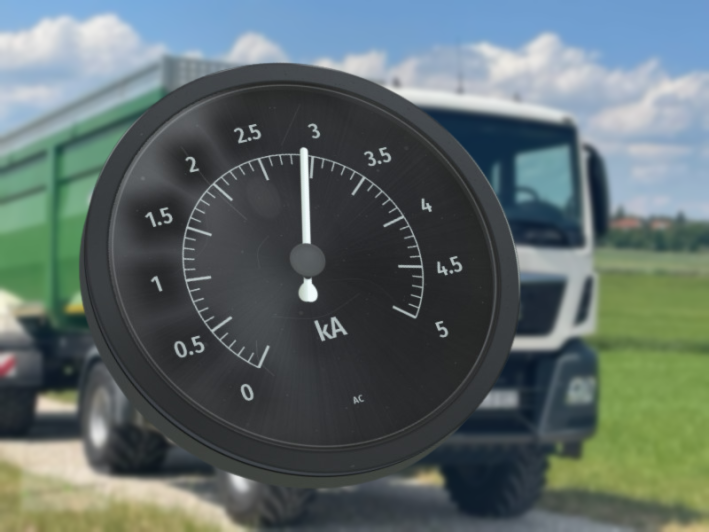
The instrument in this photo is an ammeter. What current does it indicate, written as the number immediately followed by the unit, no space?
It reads 2.9kA
